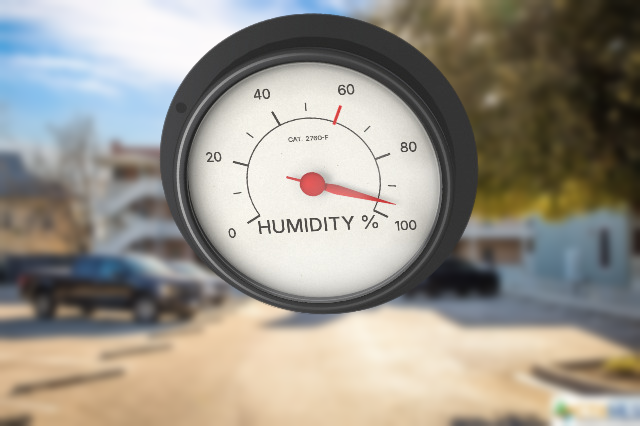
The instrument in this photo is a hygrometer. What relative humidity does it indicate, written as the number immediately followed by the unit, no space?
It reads 95%
